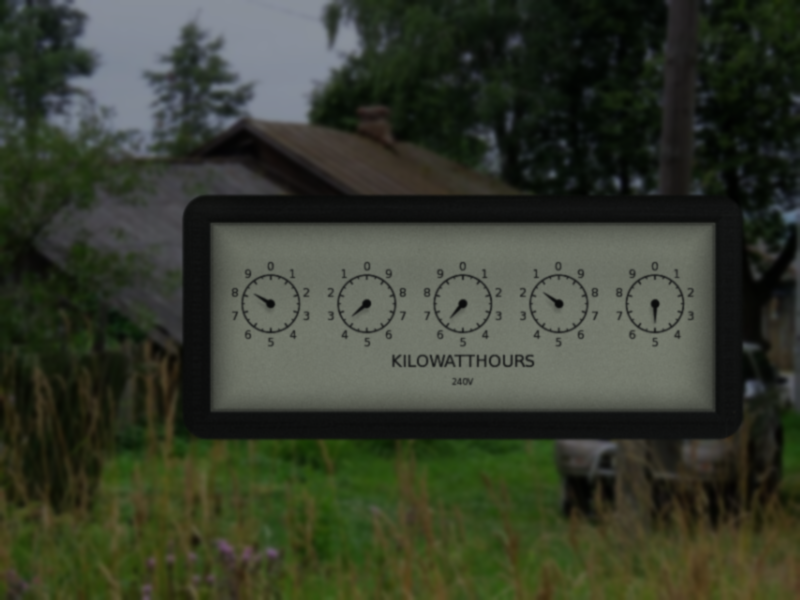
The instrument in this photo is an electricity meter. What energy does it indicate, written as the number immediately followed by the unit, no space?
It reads 83615kWh
